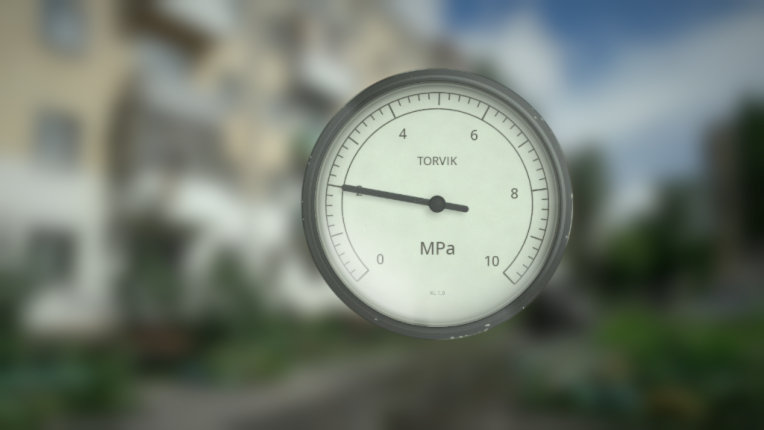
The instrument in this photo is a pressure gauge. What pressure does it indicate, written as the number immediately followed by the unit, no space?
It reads 2MPa
